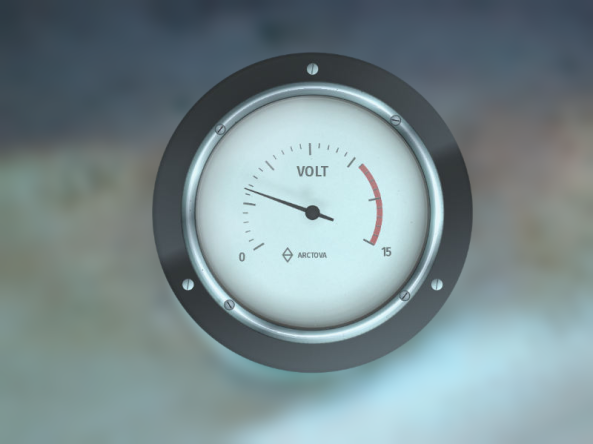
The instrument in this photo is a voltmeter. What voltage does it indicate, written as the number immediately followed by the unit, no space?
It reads 3.25V
